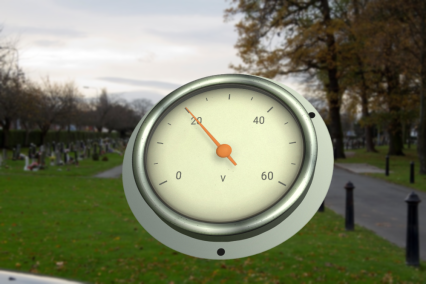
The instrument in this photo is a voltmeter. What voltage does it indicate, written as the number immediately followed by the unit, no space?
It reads 20V
